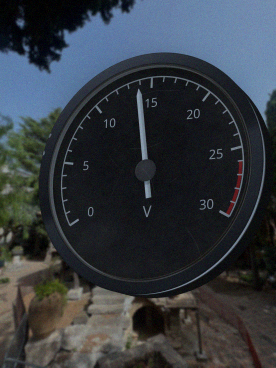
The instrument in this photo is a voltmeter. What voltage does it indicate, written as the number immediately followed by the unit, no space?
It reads 14V
